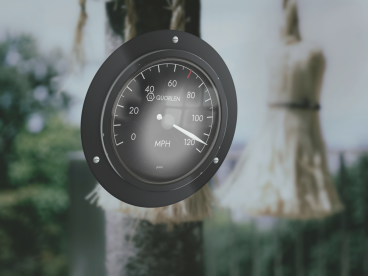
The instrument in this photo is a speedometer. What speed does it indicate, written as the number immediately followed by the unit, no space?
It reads 115mph
